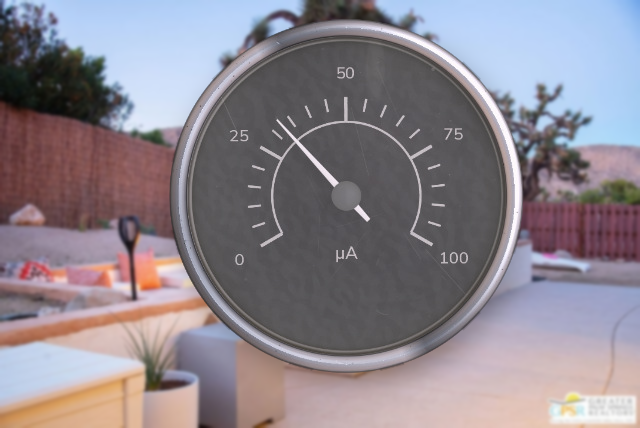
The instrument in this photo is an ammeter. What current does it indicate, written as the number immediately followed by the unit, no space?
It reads 32.5µA
